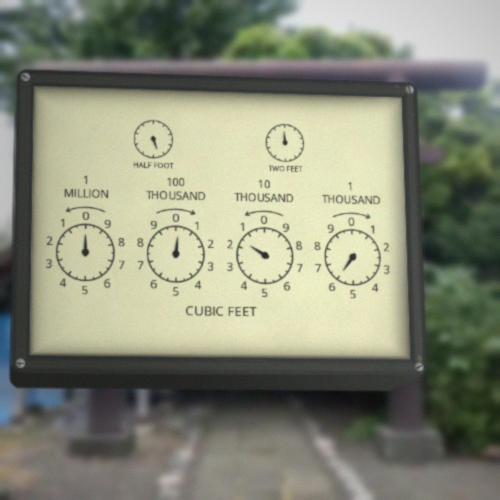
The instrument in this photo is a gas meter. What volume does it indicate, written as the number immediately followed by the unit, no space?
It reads 1600ft³
